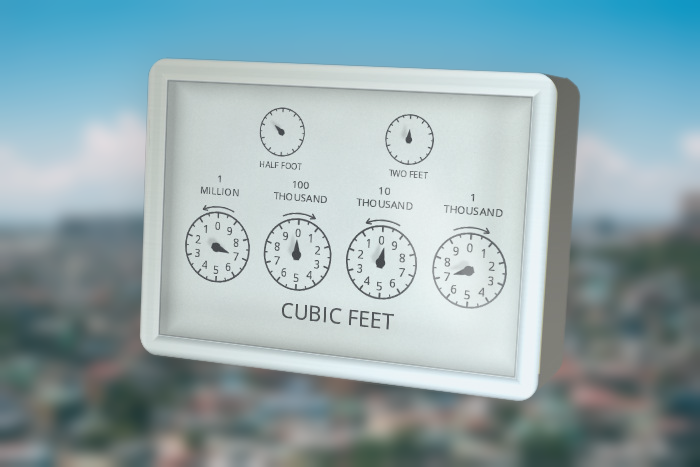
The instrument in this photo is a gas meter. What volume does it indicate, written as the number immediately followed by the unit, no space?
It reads 699700ft³
